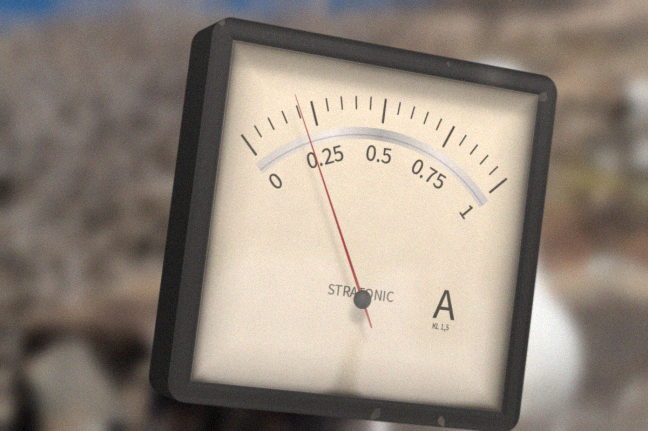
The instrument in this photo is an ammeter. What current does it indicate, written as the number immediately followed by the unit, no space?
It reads 0.2A
